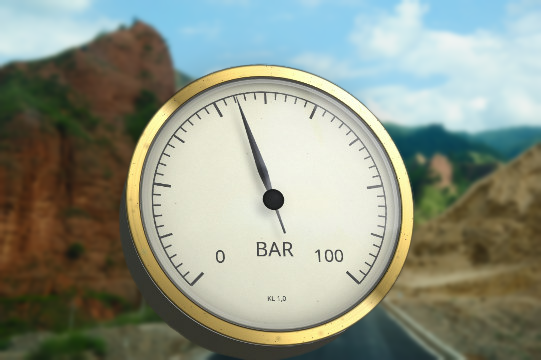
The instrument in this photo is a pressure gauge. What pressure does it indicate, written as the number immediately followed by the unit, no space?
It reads 44bar
